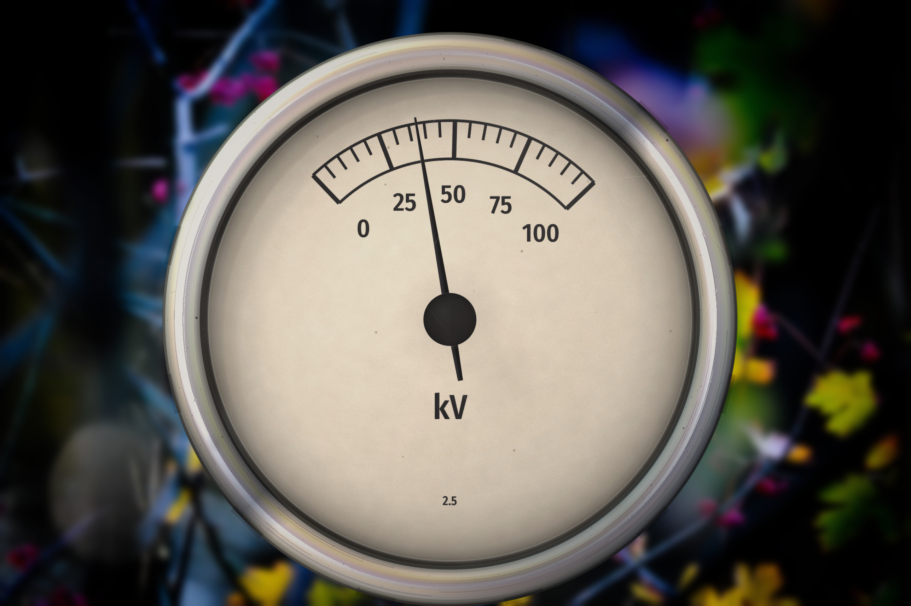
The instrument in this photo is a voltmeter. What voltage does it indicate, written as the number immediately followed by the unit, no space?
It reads 37.5kV
